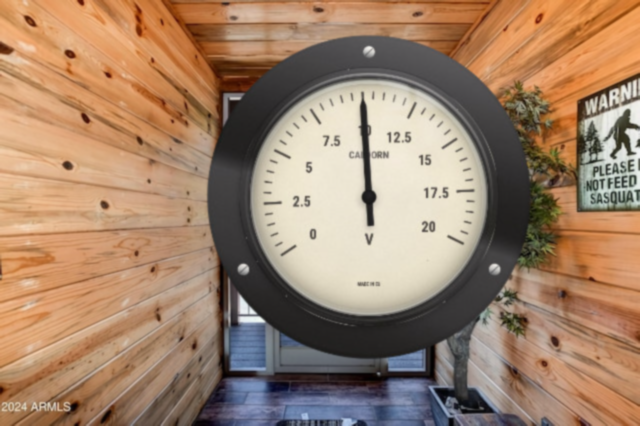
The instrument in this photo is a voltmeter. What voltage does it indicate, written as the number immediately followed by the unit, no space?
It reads 10V
